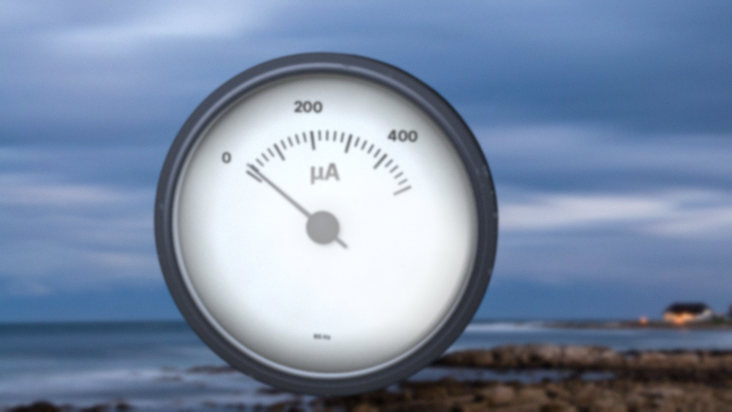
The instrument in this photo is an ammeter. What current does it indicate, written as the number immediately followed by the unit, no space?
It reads 20µA
